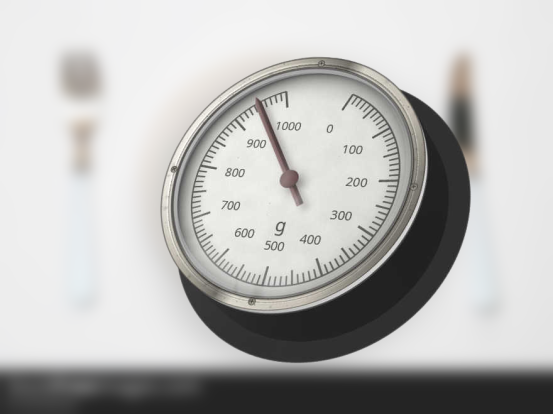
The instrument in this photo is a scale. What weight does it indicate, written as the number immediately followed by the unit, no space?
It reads 950g
